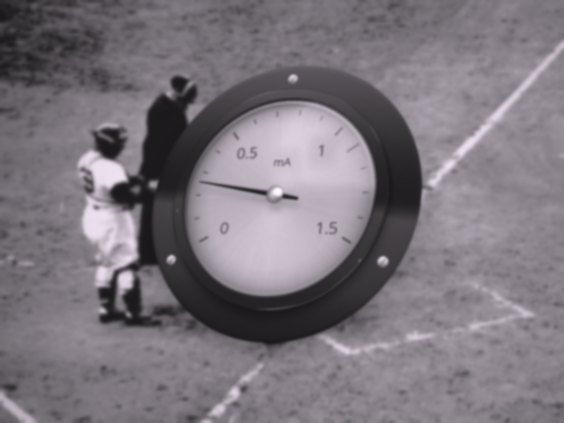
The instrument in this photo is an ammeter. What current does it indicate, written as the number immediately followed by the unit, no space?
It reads 0.25mA
